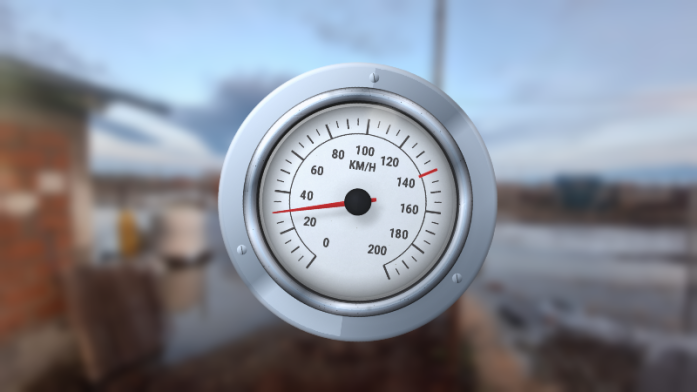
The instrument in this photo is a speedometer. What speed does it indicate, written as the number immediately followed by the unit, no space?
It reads 30km/h
